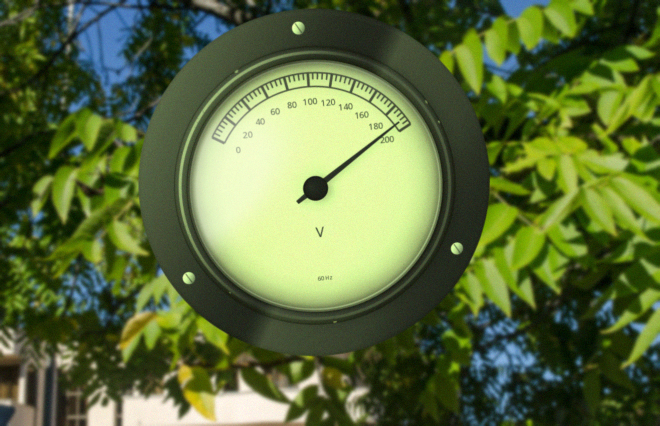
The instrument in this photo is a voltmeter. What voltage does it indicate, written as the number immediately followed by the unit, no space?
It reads 192V
